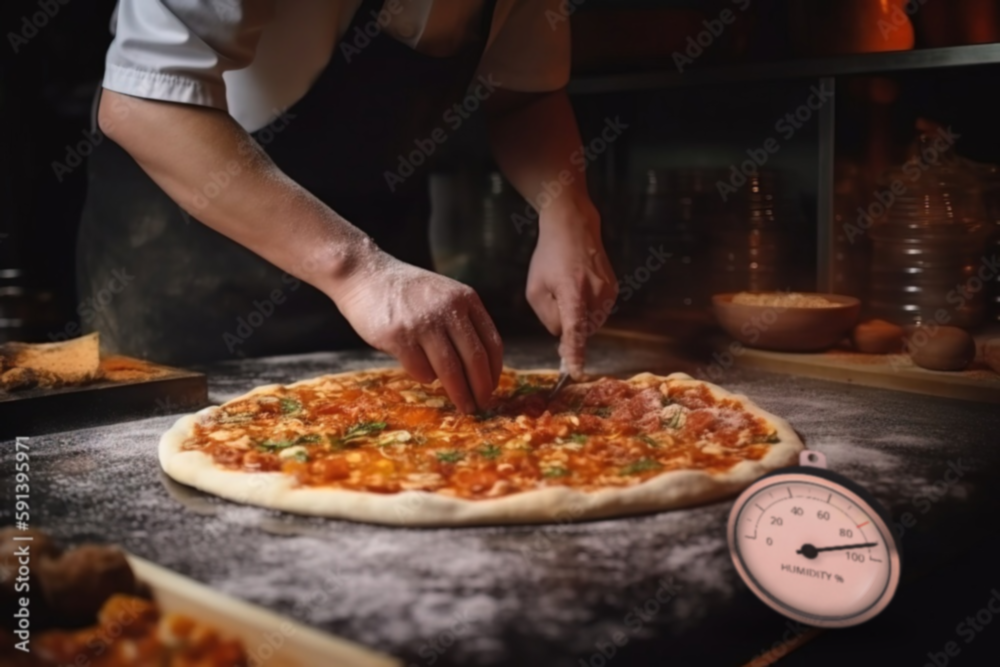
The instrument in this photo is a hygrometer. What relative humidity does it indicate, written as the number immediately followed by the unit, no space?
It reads 90%
